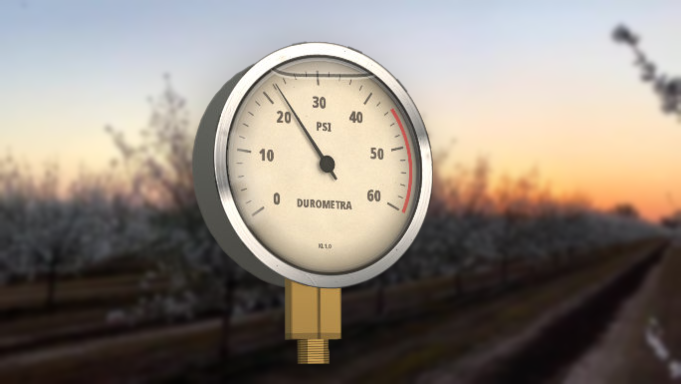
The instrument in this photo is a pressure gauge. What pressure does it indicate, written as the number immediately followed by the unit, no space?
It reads 22psi
